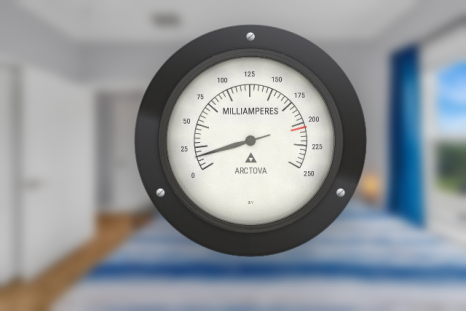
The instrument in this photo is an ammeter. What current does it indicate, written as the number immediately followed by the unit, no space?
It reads 15mA
